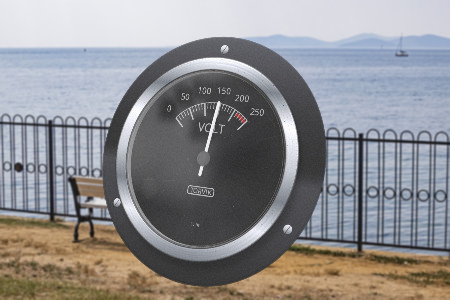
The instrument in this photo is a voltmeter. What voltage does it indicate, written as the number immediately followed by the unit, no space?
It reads 150V
